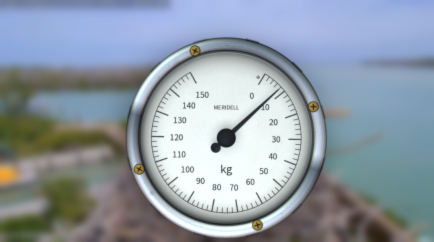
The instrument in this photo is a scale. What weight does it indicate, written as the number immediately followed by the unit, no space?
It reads 8kg
